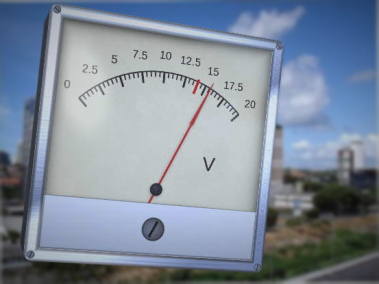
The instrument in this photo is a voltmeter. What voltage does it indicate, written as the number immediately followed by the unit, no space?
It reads 15.5V
